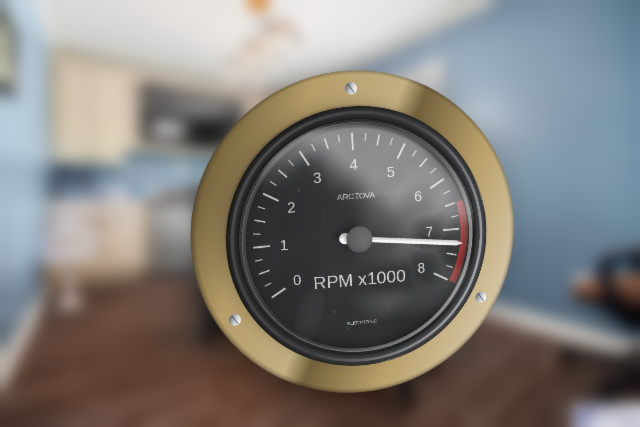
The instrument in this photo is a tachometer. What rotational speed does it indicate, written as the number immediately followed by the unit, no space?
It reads 7250rpm
